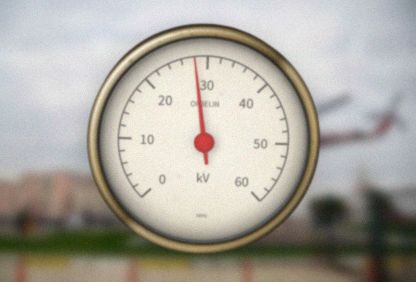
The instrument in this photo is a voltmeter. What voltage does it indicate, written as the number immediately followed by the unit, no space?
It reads 28kV
